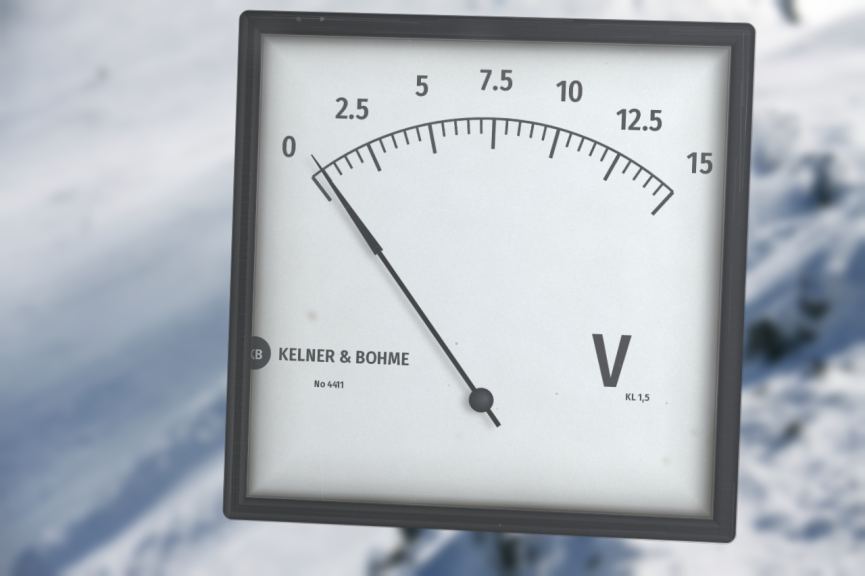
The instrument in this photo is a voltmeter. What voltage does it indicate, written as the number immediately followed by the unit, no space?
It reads 0.5V
